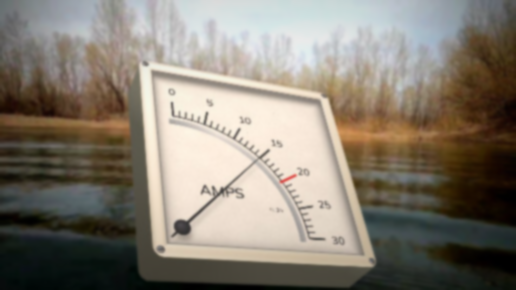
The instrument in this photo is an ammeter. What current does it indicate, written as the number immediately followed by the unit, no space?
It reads 15A
